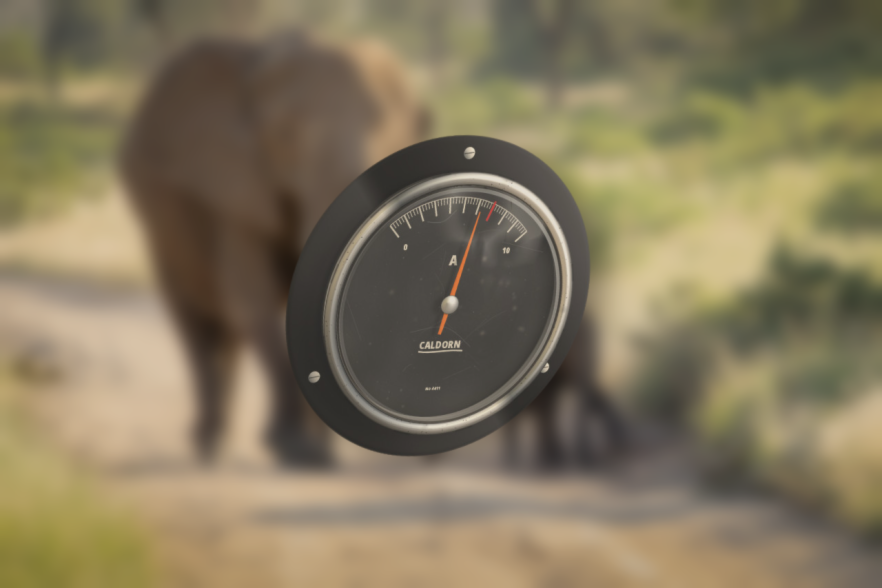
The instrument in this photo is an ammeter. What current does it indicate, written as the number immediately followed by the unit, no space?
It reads 6A
